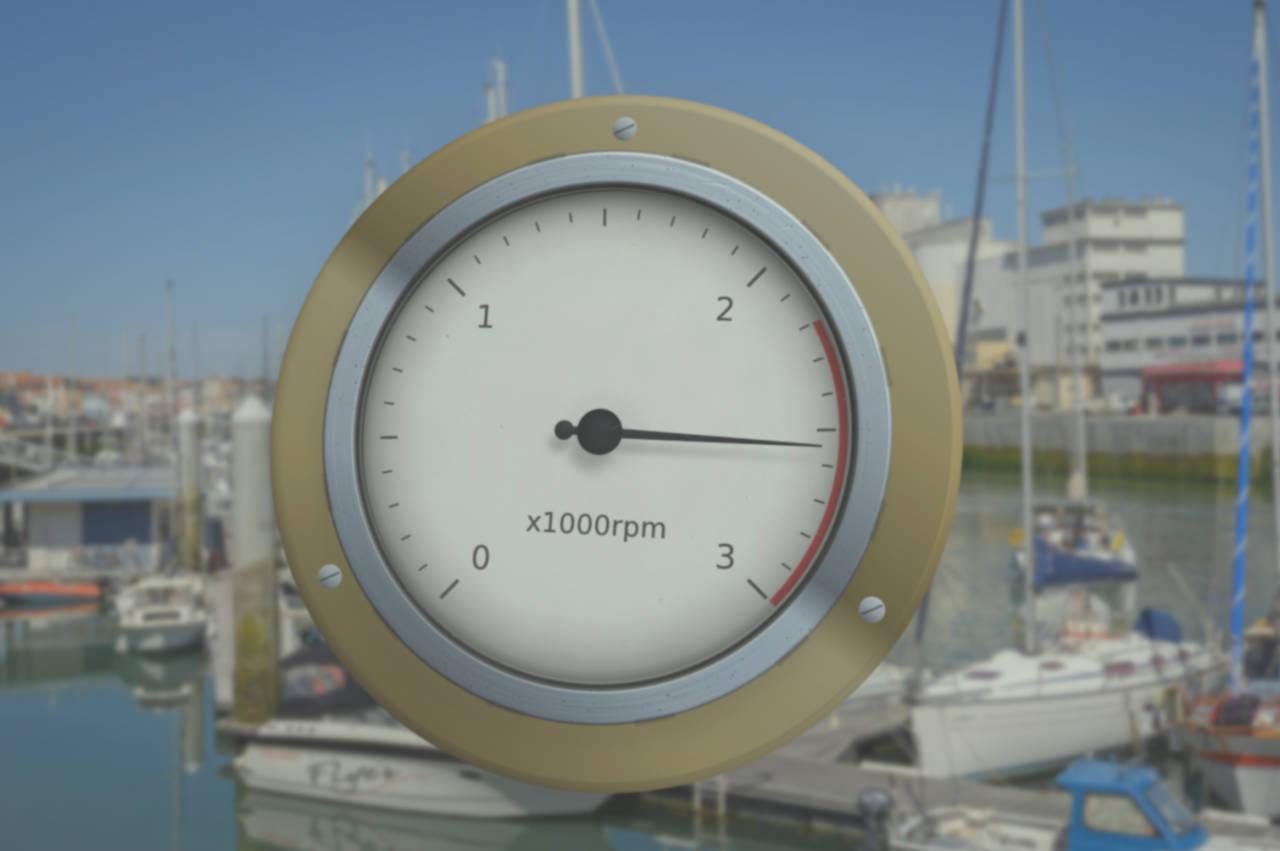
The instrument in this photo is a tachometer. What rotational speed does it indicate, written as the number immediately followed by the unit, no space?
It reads 2550rpm
